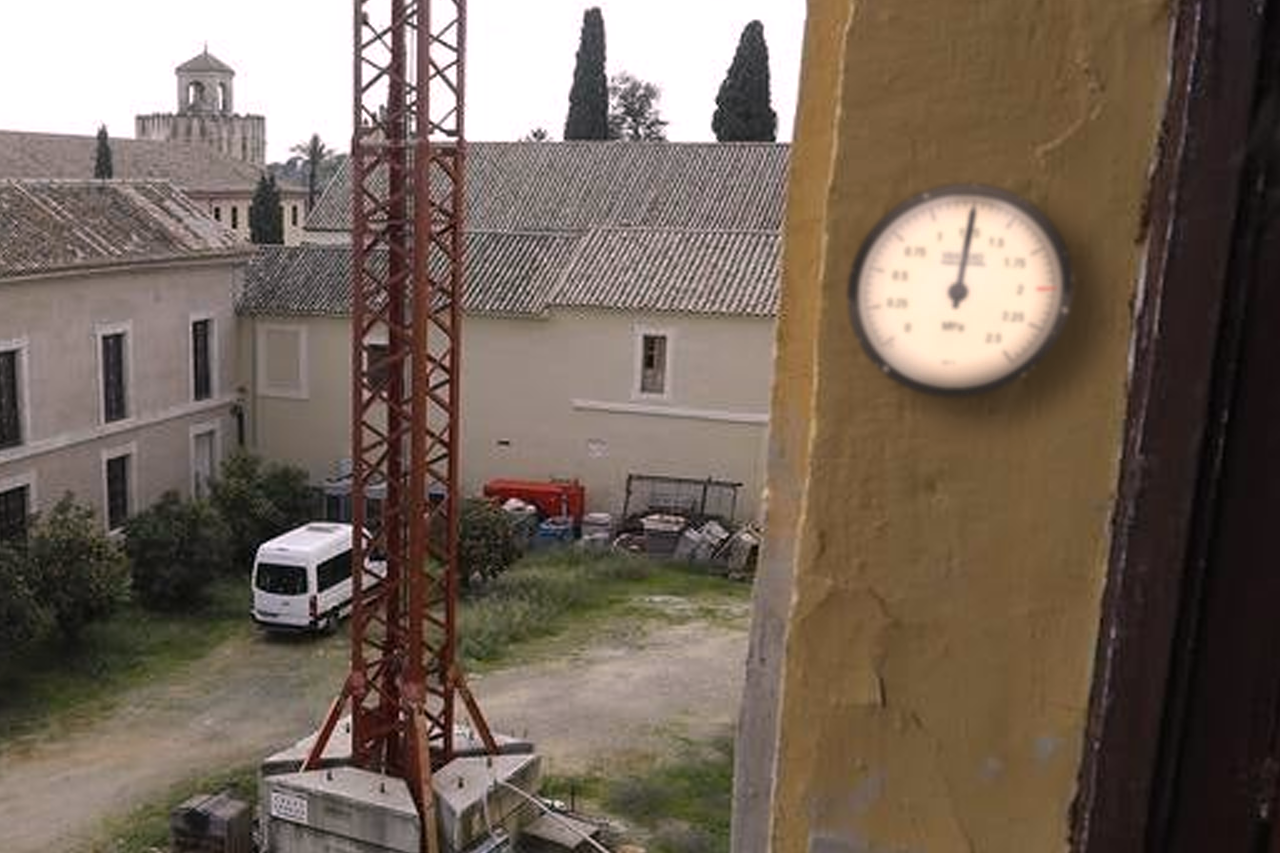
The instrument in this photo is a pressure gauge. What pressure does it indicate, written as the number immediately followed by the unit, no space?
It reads 1.25MPa
